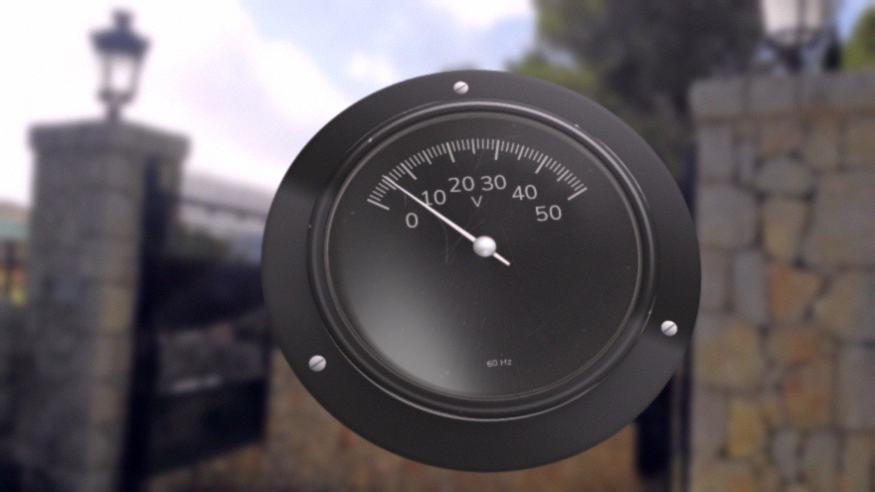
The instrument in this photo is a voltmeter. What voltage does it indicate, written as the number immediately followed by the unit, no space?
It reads 5V
